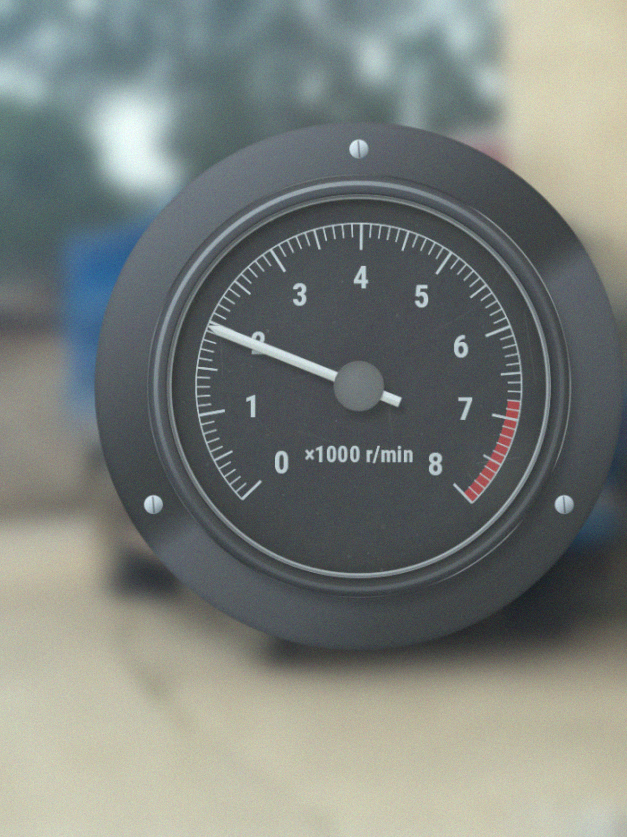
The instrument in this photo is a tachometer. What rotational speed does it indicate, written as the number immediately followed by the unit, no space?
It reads 1950rpm
